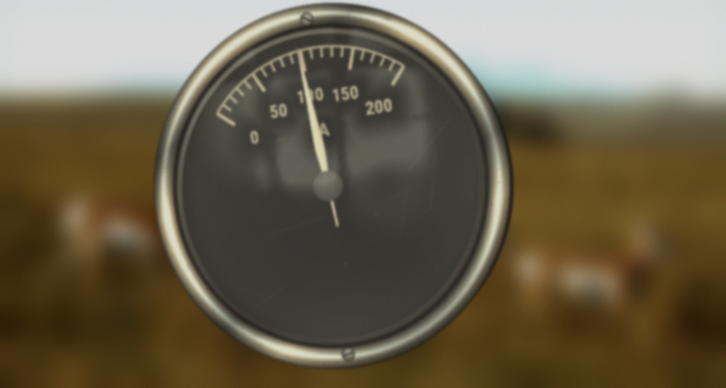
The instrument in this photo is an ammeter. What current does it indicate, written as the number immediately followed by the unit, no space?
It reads 100A
